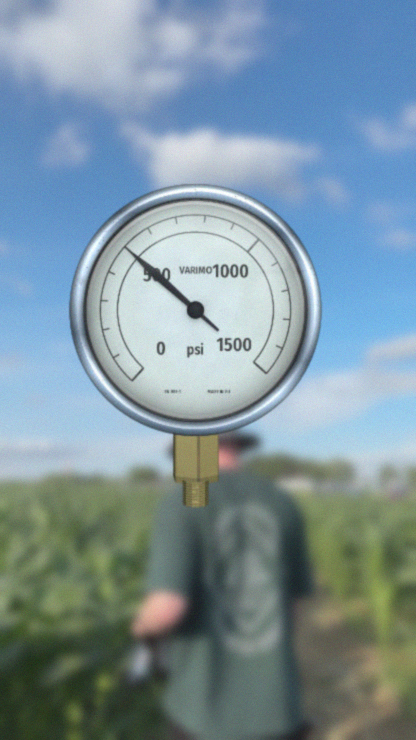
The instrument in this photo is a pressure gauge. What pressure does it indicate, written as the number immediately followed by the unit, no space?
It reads 500psi
